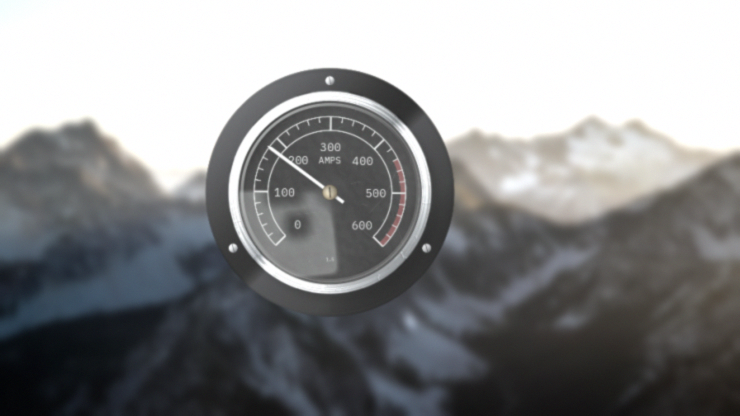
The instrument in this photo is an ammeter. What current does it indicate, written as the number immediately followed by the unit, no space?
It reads 180A
